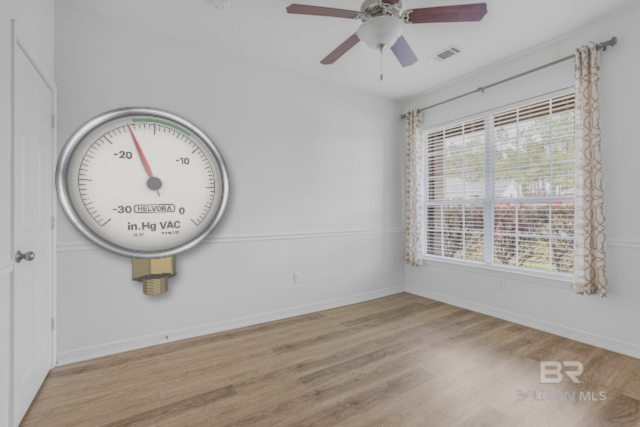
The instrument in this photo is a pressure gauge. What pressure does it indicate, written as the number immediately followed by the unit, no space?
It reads -17.5inHg
